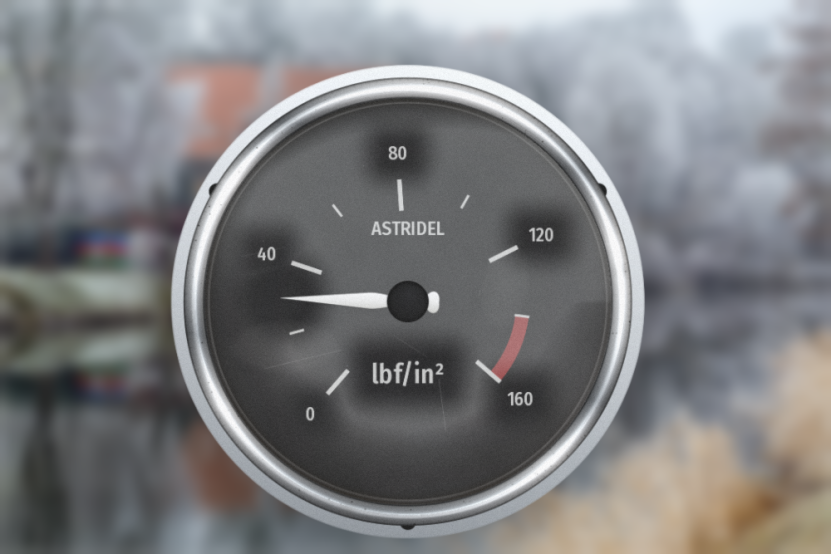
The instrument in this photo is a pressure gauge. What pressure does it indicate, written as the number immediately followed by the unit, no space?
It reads 30psi
